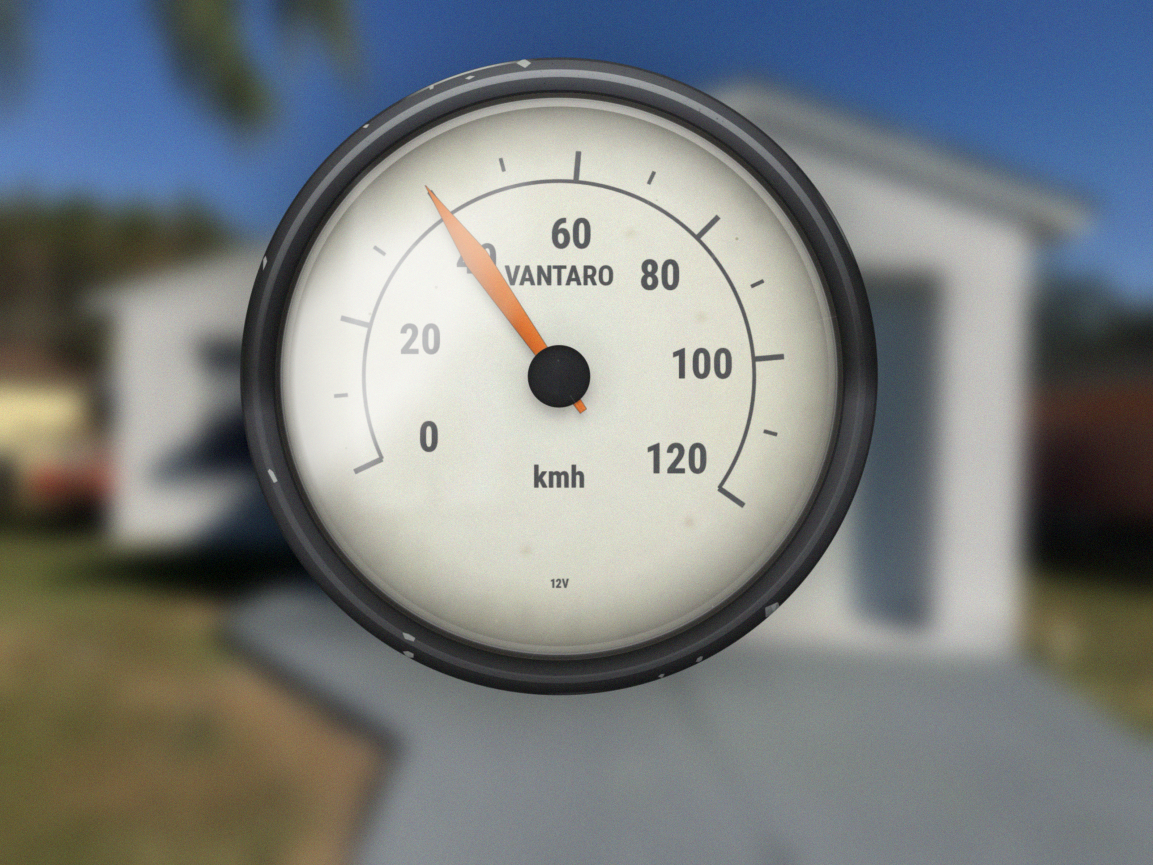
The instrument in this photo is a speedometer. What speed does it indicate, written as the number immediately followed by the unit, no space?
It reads 40km/h
